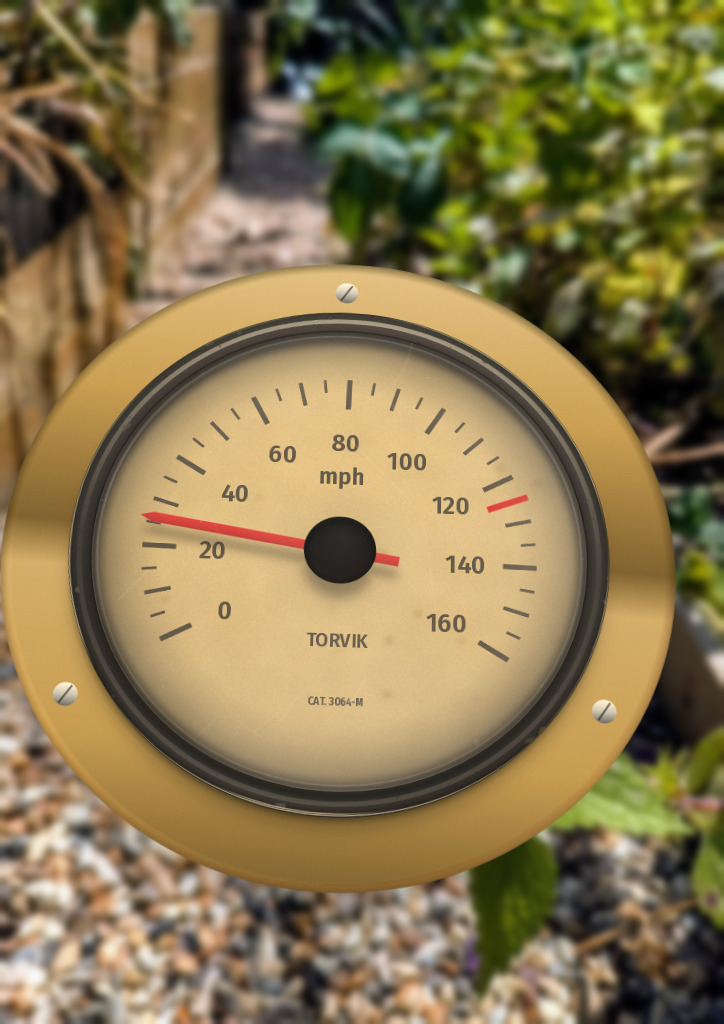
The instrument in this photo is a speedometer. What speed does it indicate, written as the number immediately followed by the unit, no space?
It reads 25mph
